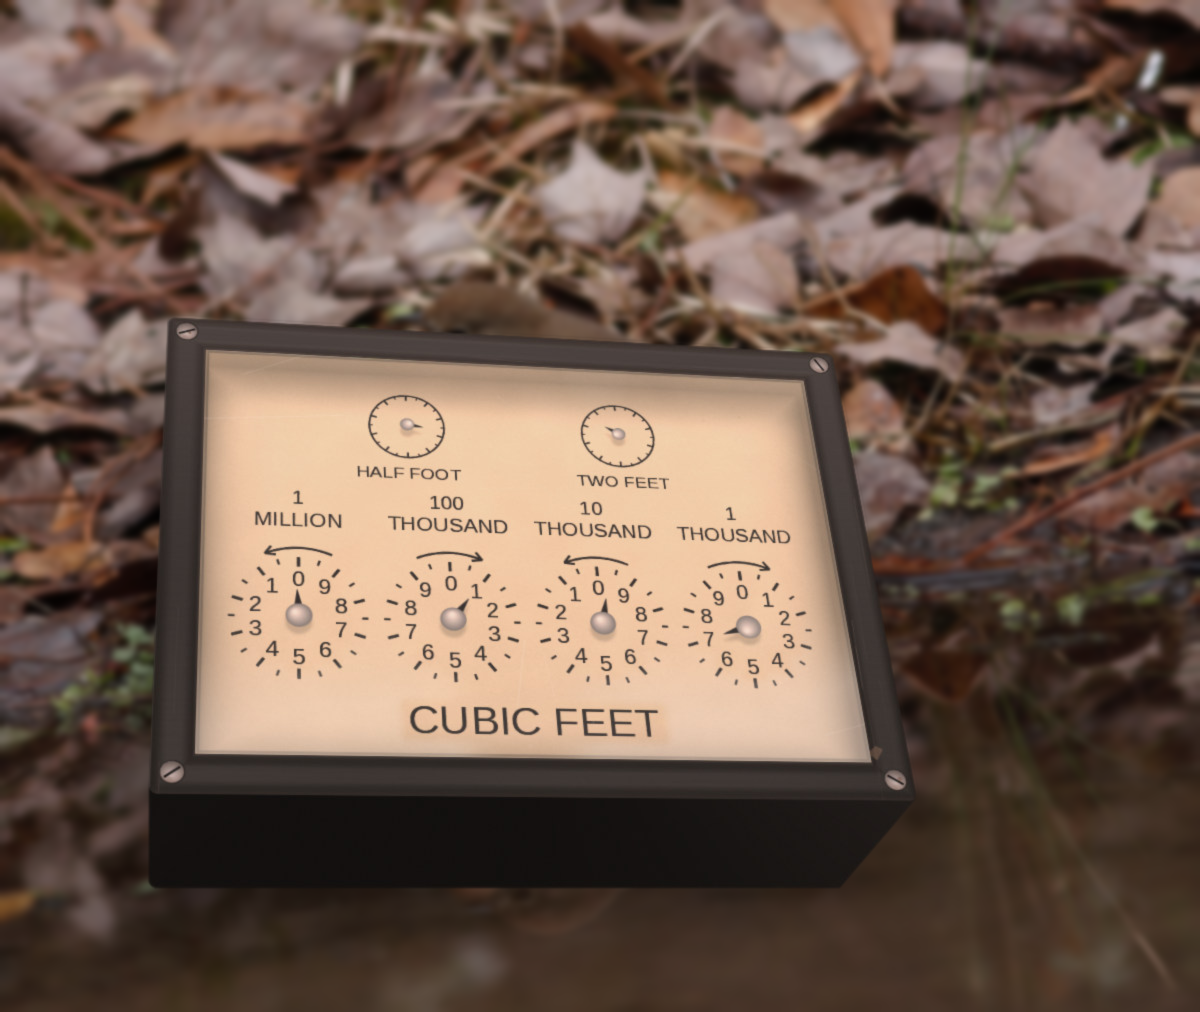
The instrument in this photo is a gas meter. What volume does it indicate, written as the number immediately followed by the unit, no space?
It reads 9700ft³
